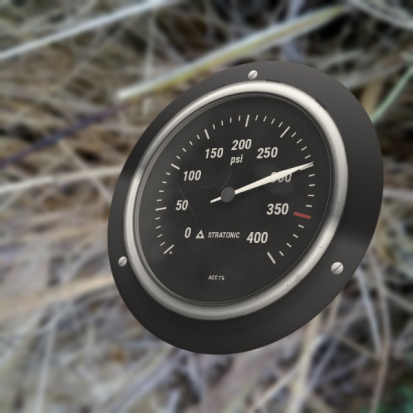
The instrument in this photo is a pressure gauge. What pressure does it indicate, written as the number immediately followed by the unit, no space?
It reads 300psi
